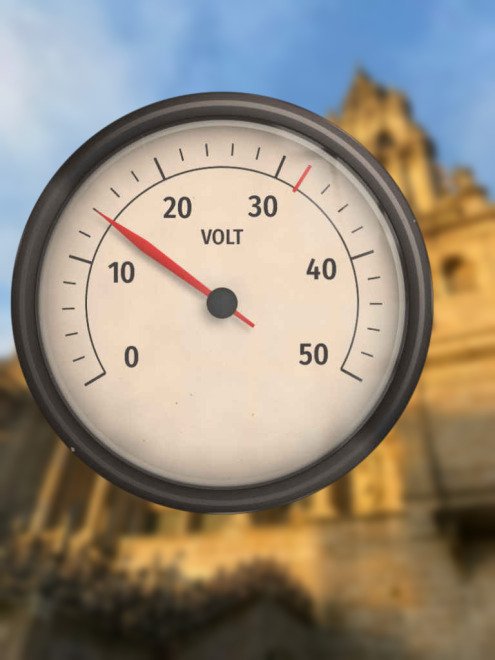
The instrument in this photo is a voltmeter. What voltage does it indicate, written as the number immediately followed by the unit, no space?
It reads 14V
